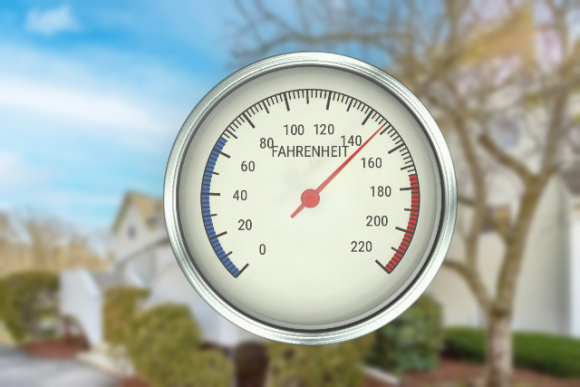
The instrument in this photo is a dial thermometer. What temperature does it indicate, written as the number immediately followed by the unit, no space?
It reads 148°F
